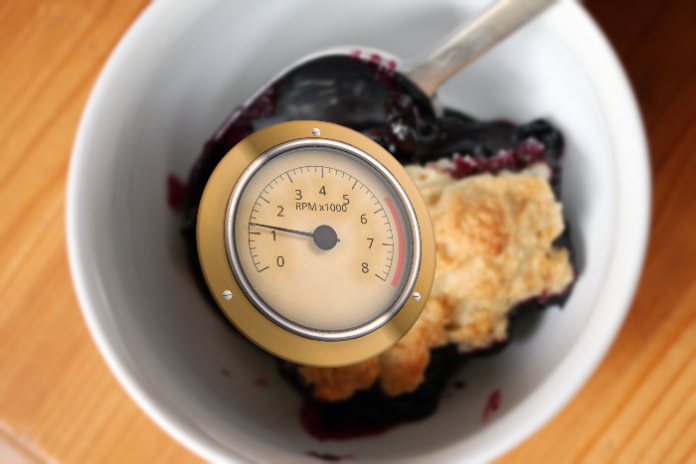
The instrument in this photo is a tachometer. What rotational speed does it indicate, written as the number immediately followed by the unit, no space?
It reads 1200rpm
